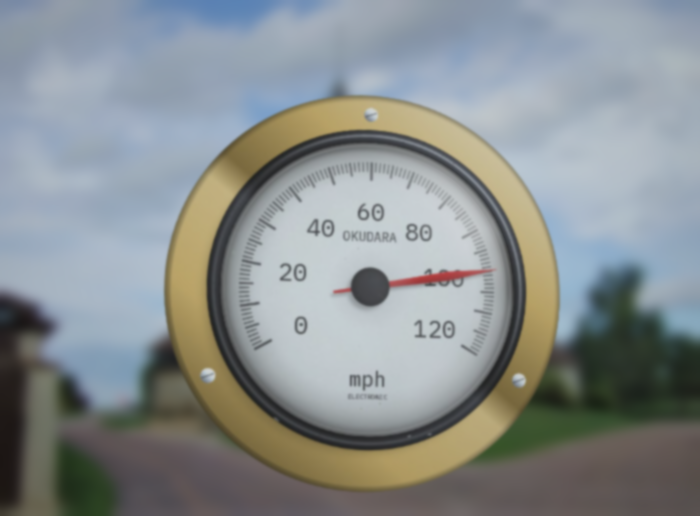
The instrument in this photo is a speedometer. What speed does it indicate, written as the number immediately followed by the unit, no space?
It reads 100mph
